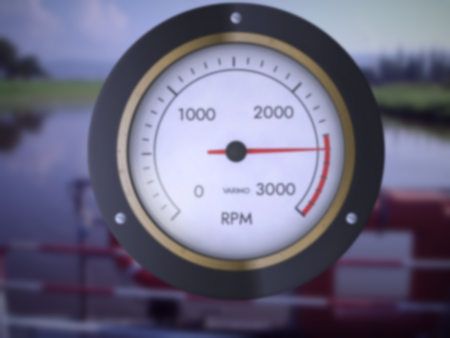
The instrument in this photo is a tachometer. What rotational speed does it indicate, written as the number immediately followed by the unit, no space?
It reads 2500rpm
